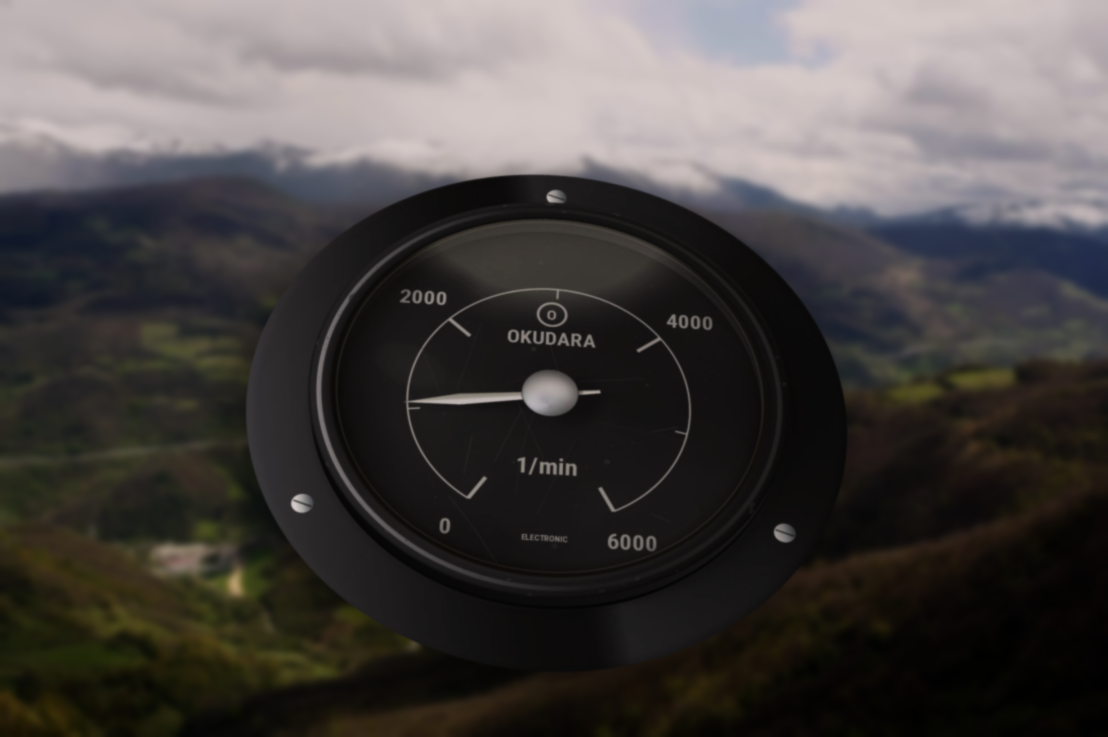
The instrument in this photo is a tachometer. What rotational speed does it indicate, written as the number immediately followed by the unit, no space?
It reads 1000rpm
